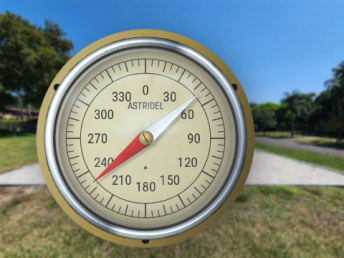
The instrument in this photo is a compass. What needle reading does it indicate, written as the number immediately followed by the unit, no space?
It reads 230°
